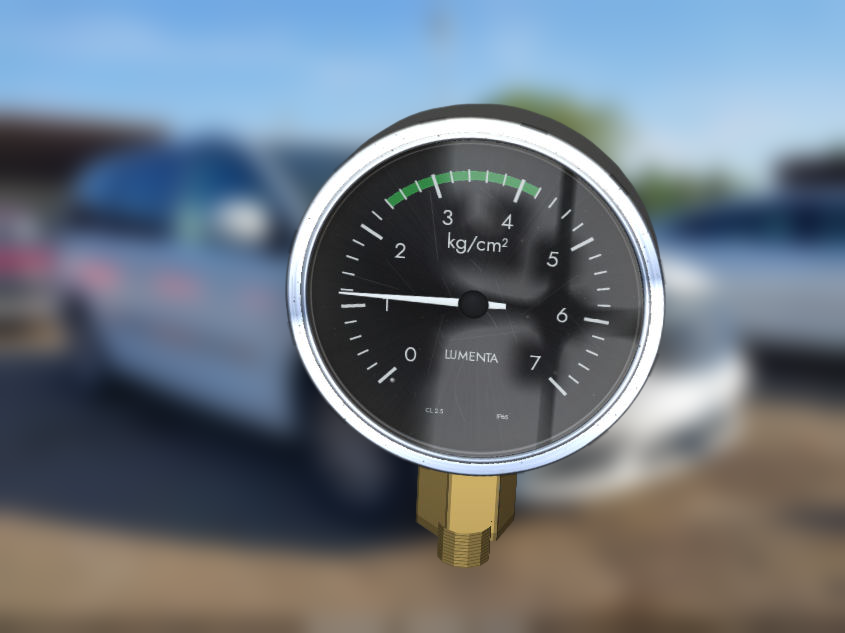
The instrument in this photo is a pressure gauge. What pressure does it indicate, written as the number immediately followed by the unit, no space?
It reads 1.2kg/cm²
